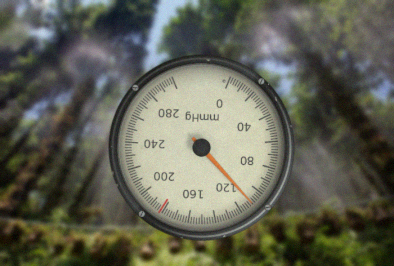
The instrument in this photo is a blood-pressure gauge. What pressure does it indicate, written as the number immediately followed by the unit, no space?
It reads 110mmHg
